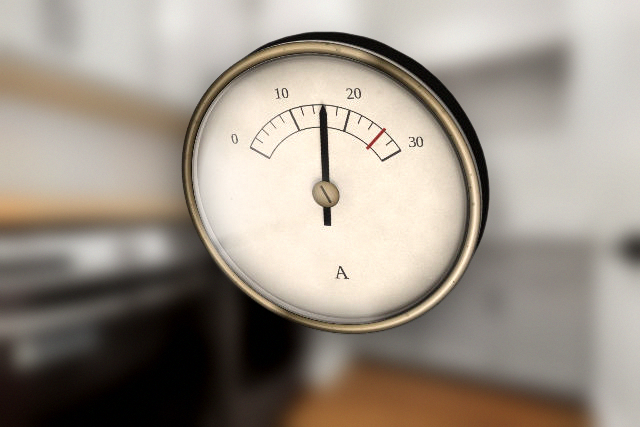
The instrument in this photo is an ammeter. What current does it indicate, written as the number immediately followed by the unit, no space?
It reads 16A
